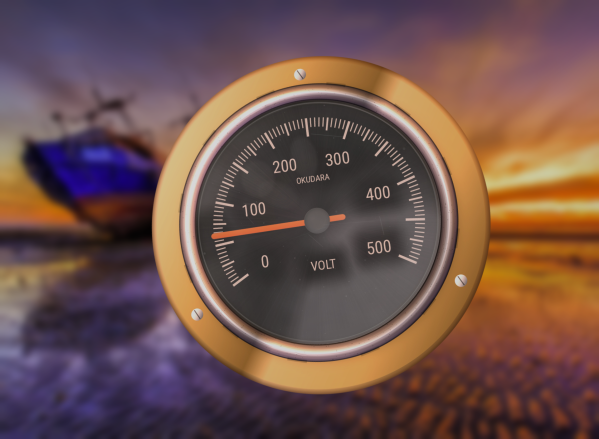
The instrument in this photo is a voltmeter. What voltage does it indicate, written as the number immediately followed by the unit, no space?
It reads 60V
